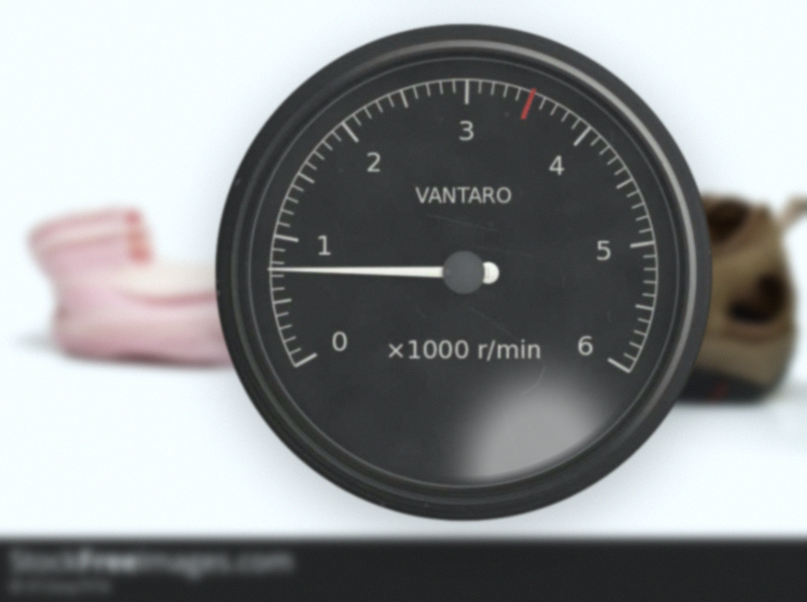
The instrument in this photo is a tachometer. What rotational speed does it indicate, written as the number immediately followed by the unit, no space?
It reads 750rpm
